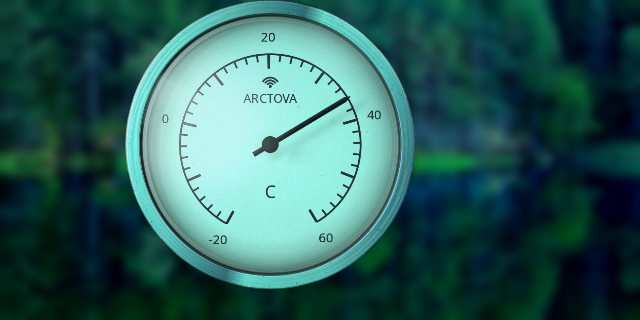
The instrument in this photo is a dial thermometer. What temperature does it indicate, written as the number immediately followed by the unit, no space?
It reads 36°C
